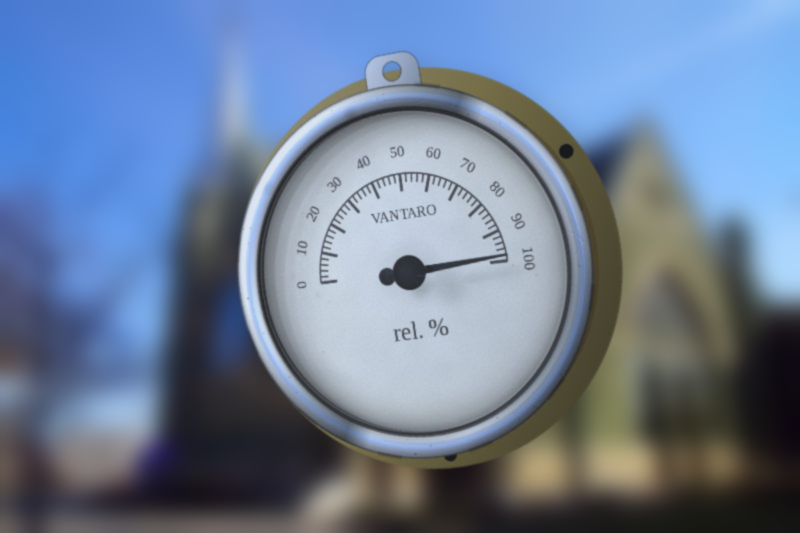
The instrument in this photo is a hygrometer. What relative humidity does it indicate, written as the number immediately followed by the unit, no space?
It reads 98%
